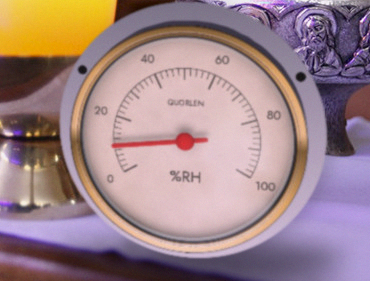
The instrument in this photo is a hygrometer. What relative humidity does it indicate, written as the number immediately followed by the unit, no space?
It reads 10%
